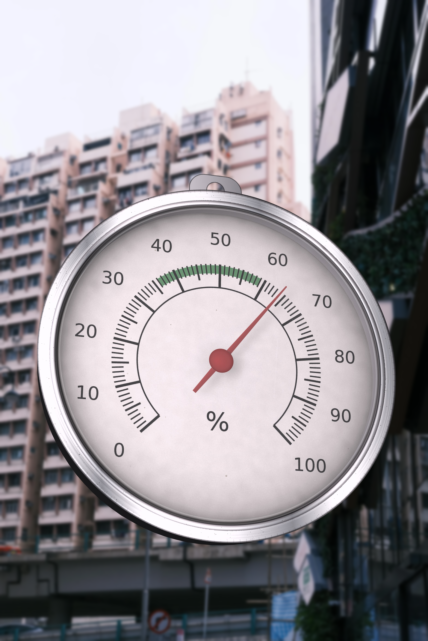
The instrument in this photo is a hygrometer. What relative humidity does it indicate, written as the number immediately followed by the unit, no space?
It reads 64%
